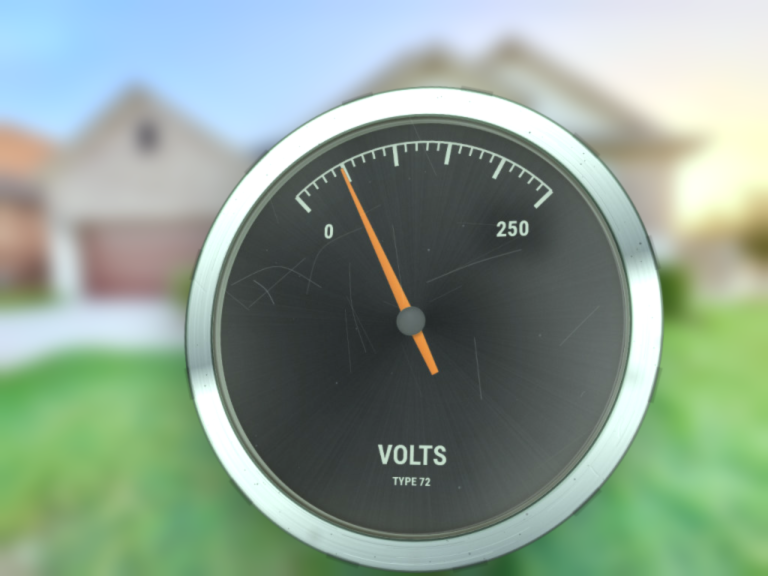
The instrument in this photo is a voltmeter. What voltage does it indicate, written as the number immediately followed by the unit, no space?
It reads 50V
